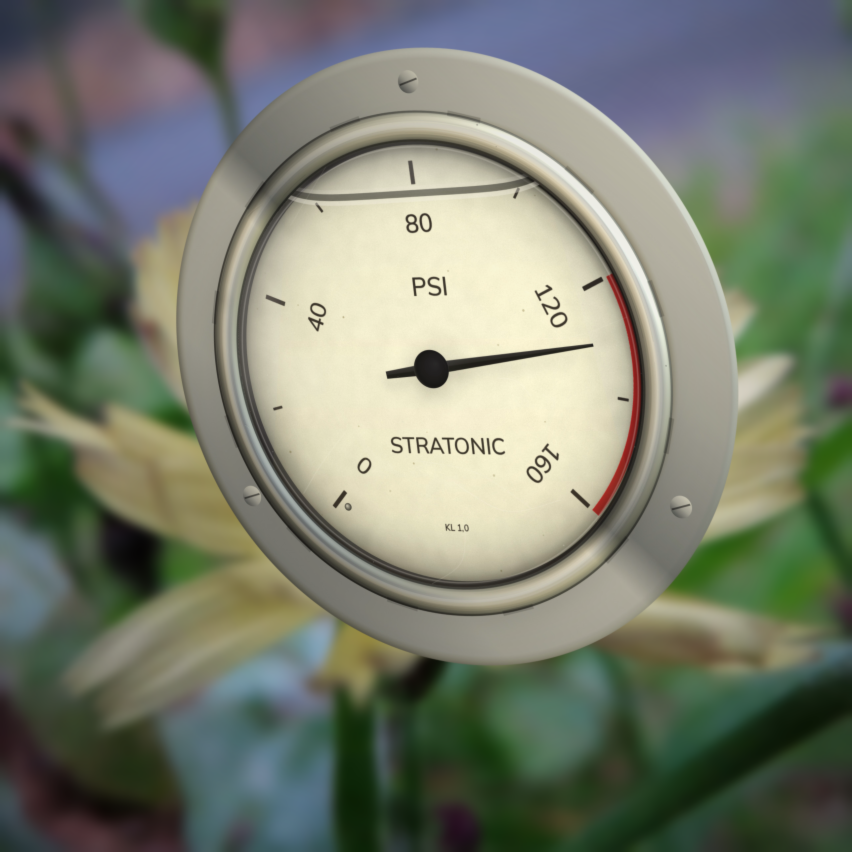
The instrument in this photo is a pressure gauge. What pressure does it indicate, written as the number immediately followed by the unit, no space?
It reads 130psi
